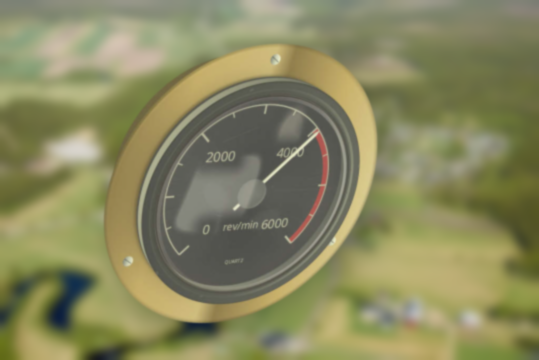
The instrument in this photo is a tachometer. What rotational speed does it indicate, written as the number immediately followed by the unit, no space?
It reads 4000rpm
